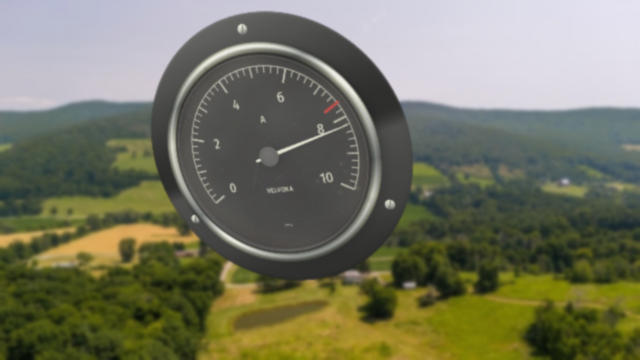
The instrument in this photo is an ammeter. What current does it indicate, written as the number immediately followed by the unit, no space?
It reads 8.2A
